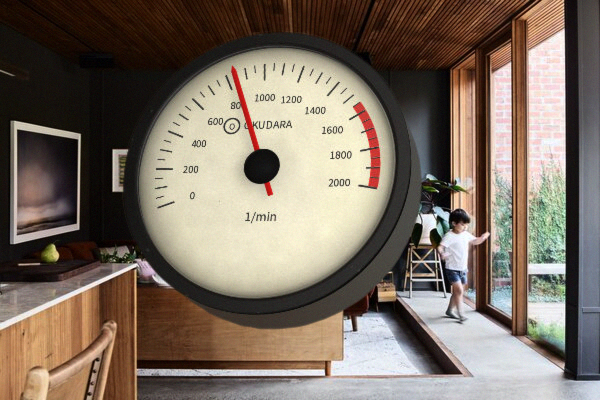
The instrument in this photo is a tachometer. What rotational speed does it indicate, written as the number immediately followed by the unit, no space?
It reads 850rpm
